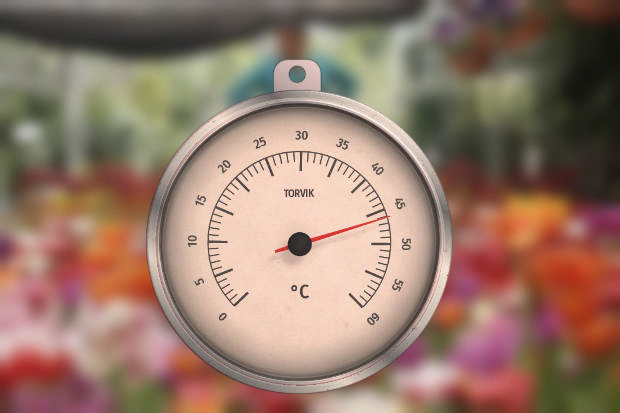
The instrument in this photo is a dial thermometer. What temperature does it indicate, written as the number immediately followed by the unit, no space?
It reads 46°C
